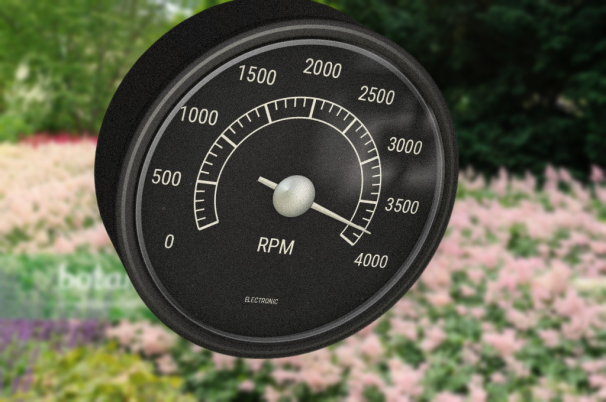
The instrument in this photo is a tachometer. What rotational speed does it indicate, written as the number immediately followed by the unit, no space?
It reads 3800rpm
